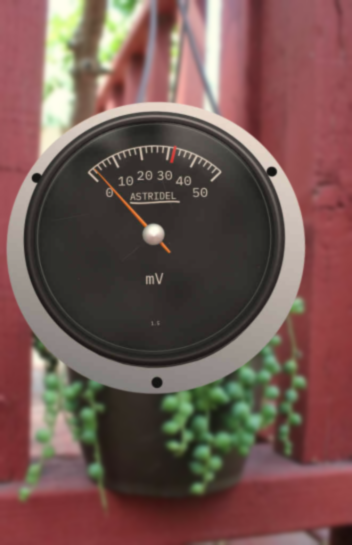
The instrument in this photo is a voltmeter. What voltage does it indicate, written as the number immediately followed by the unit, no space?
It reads 2mV
